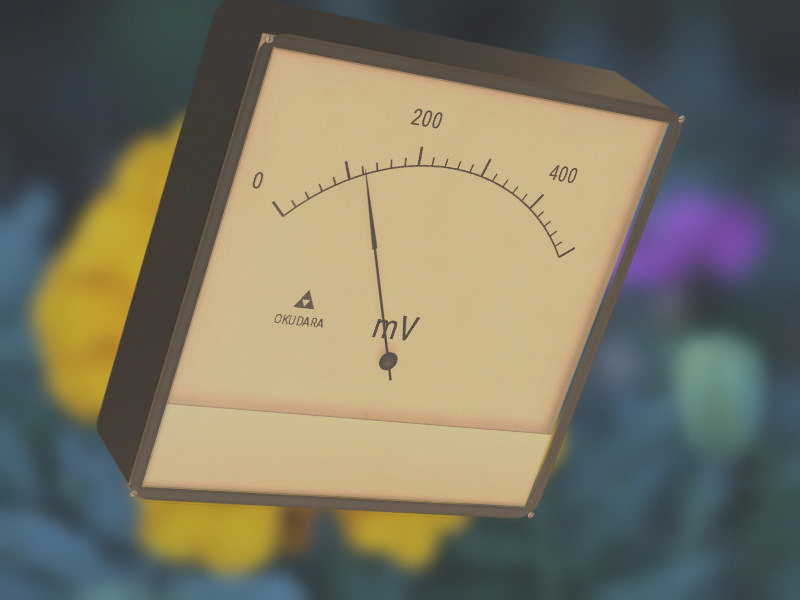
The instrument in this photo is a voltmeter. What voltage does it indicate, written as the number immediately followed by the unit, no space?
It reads 120mV
